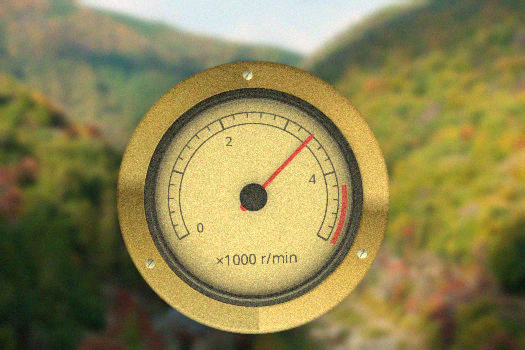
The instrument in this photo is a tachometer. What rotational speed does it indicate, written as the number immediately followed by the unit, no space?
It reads 3400rpm
